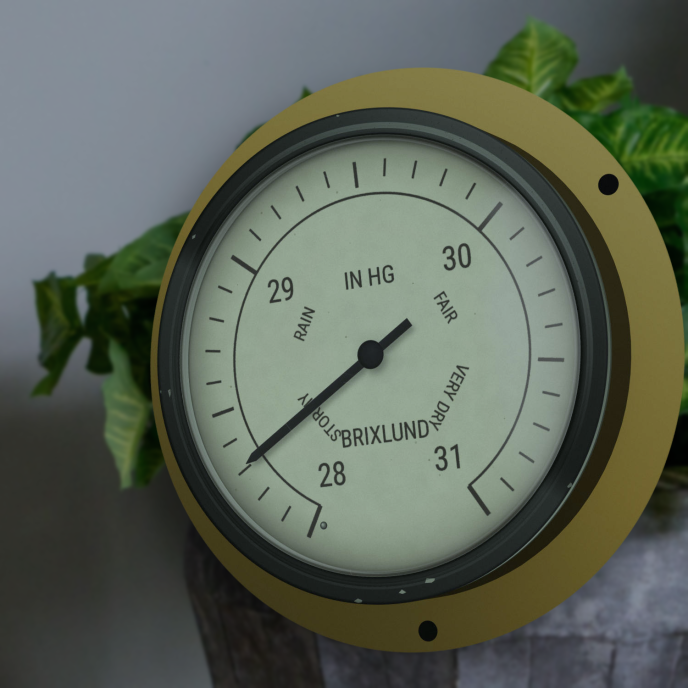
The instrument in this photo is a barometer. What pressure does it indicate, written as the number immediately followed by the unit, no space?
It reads 28.3inHg
